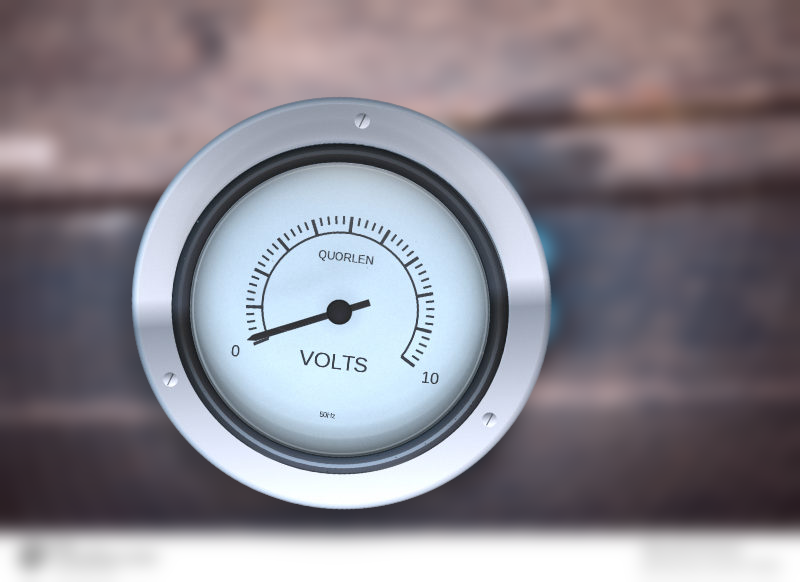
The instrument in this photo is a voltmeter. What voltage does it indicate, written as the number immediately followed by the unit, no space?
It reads 0.2V
